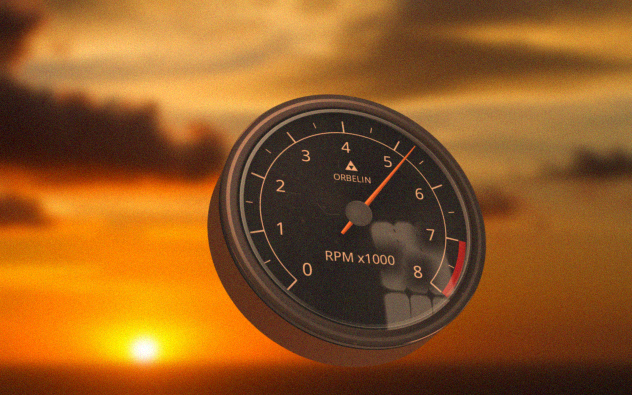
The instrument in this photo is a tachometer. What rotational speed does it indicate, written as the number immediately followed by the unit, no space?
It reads 5250rpm
